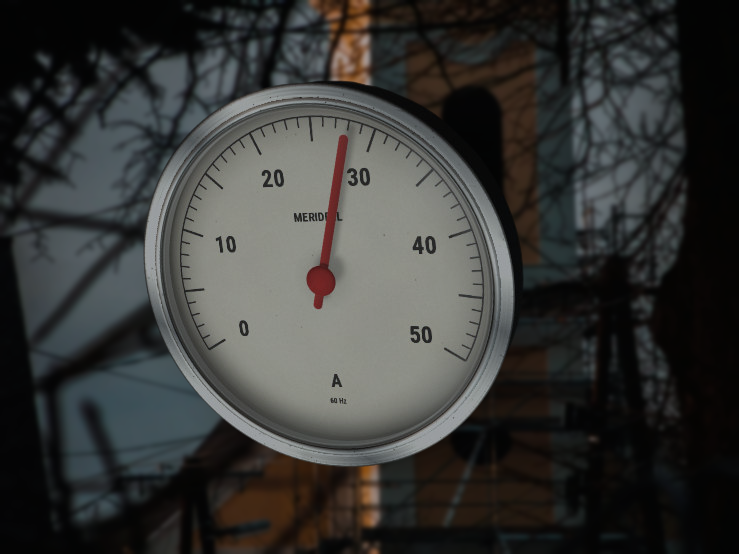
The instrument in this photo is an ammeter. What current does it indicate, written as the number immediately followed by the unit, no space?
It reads 28A
